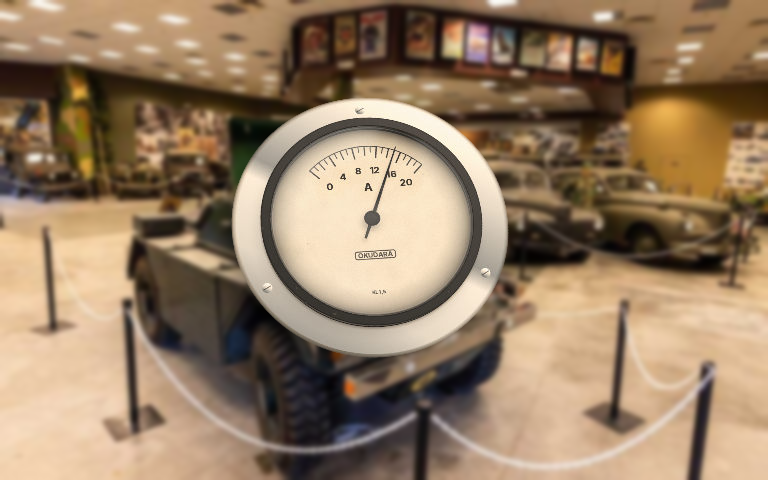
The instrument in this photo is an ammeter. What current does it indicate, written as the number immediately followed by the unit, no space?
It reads 15A
